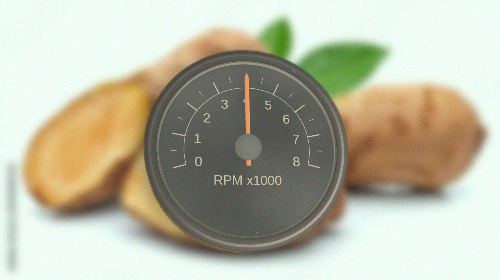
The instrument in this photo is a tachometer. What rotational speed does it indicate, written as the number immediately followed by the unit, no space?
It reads 4000rpm
